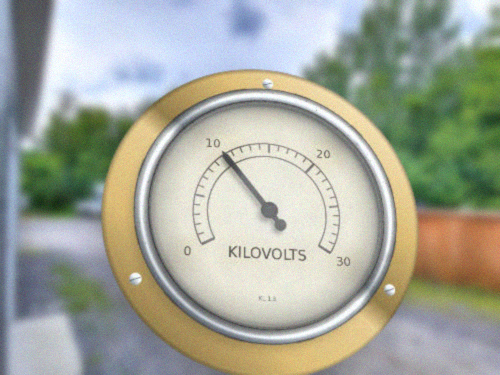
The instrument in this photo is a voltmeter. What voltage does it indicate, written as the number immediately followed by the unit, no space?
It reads 10kV
